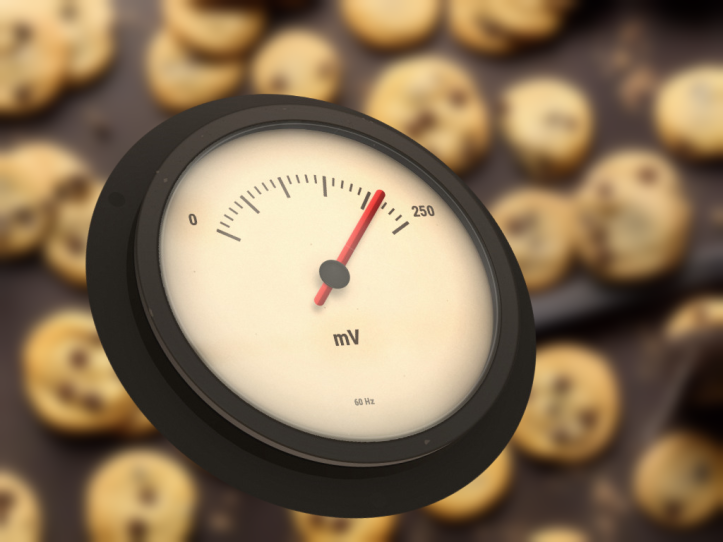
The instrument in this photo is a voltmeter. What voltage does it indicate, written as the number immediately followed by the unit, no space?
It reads 210mV
